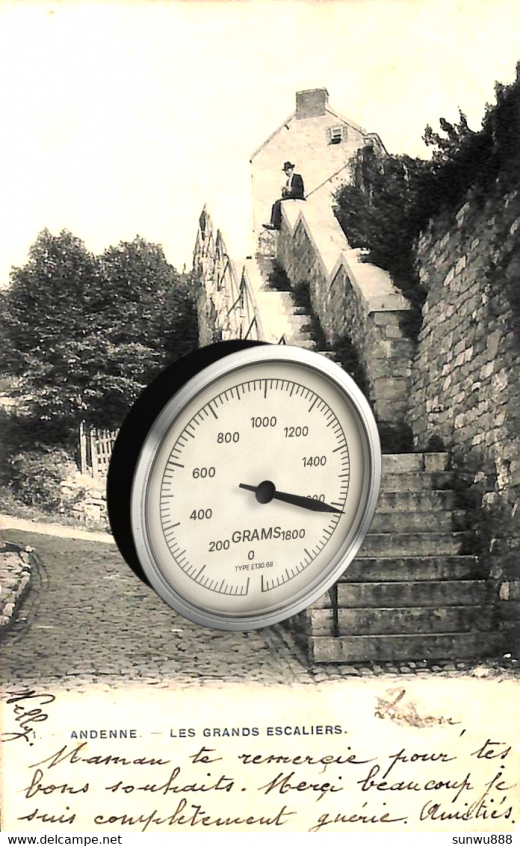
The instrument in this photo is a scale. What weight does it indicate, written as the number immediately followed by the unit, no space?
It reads 1620g
